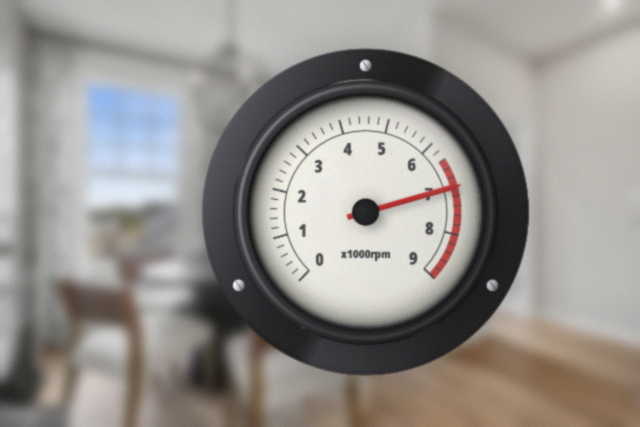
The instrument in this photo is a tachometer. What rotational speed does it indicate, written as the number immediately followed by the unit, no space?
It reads 7000rpm
